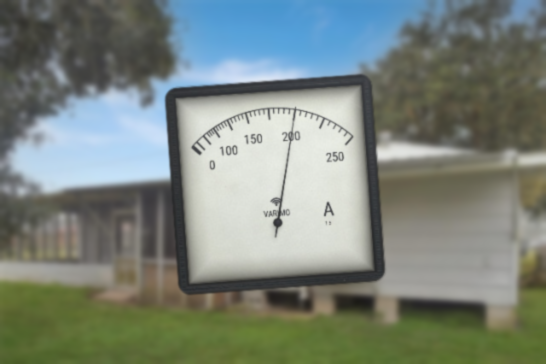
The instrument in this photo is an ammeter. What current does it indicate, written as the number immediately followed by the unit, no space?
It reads 200A
